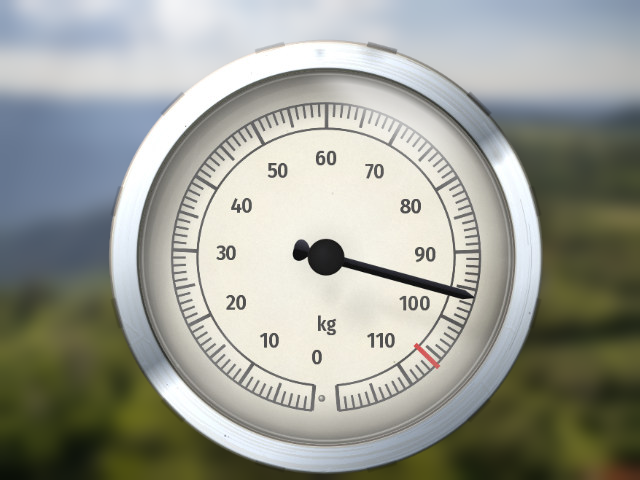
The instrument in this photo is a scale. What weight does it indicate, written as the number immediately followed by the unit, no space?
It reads 96kg
